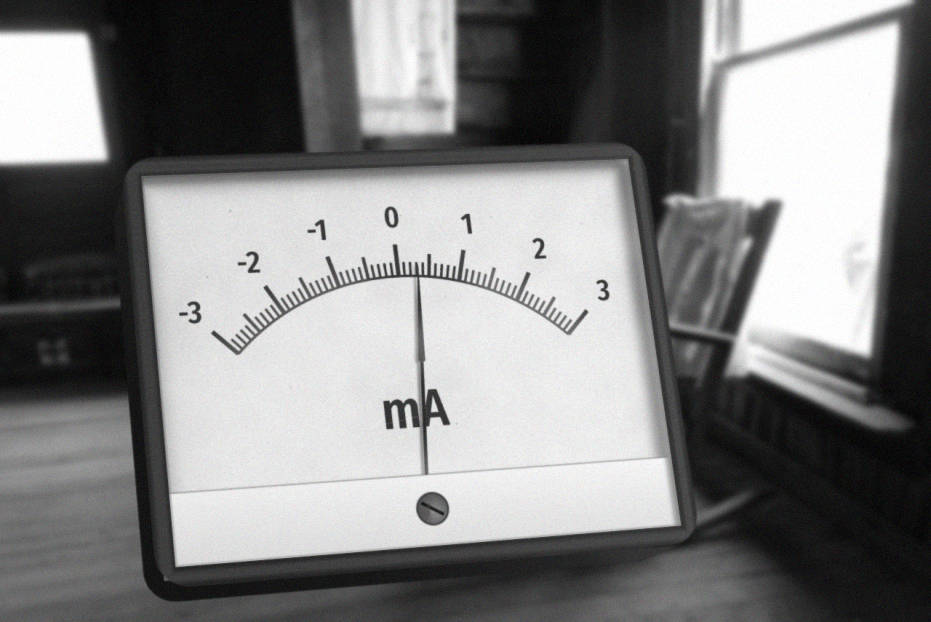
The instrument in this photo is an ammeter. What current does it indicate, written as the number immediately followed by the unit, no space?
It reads 0.3mA
